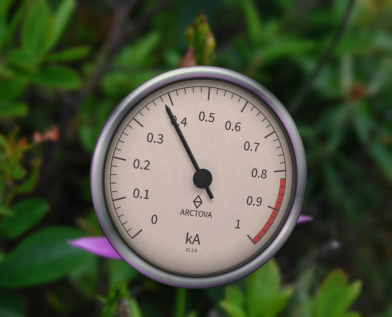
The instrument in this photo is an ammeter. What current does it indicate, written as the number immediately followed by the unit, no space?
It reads 0.38kA
